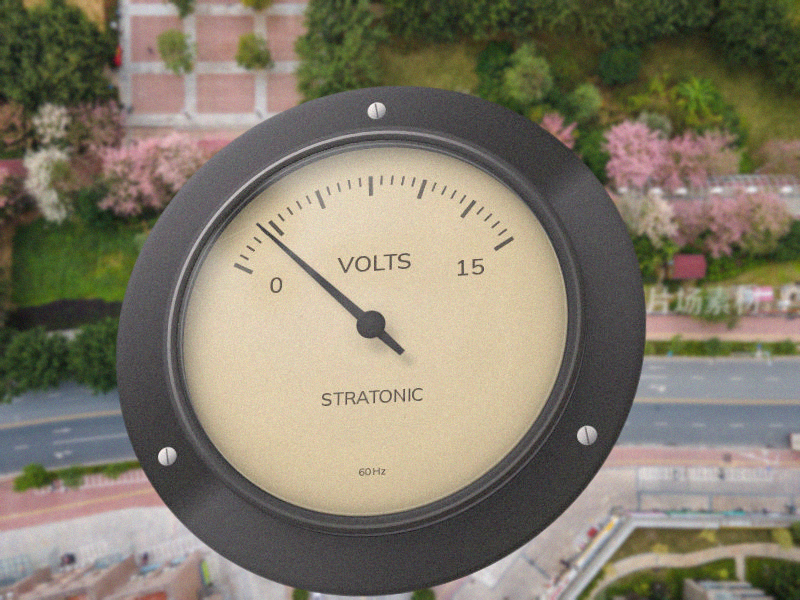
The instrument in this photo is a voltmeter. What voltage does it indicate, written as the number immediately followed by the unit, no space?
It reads 2V
